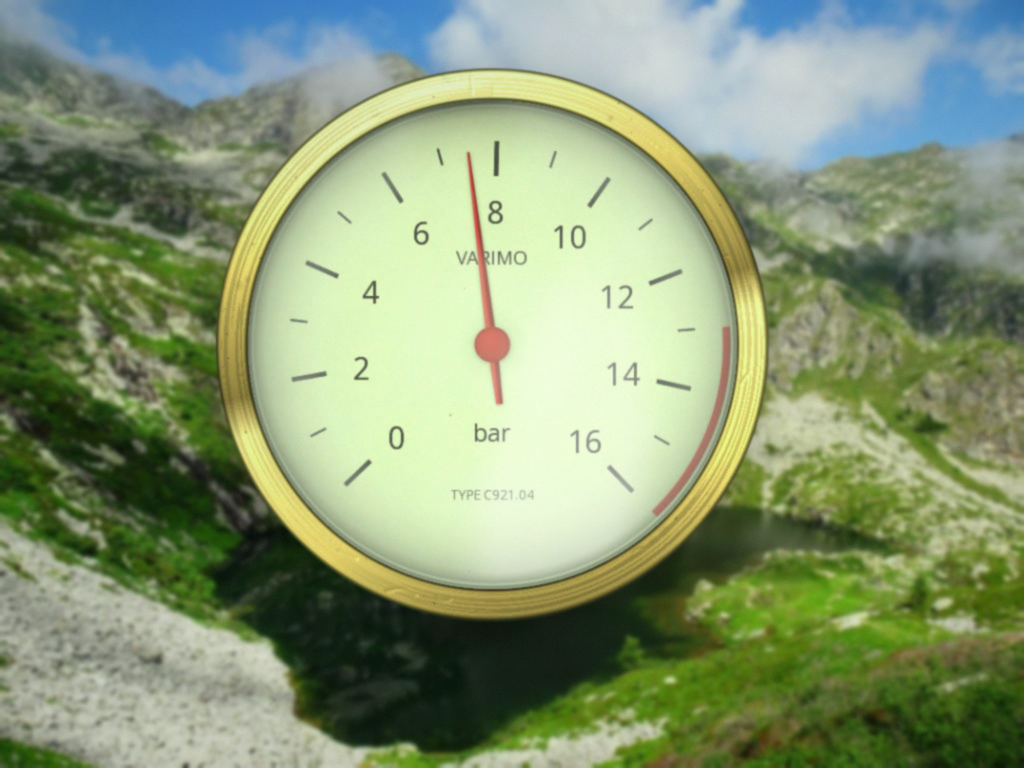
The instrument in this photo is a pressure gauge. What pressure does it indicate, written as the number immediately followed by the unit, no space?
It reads 7.5bar
